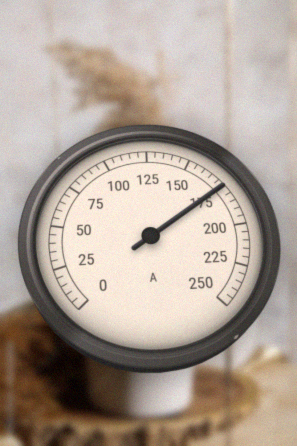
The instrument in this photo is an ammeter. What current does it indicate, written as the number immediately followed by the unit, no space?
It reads 175A
